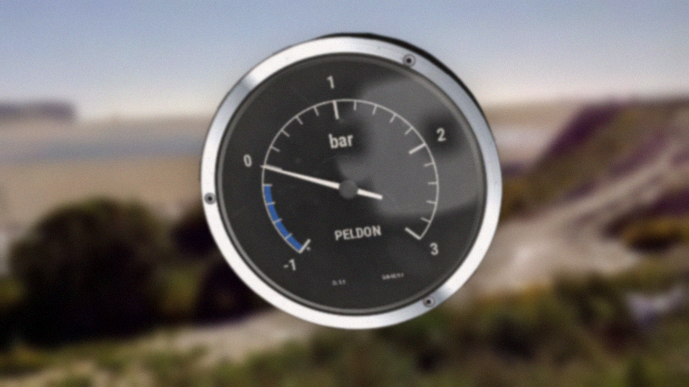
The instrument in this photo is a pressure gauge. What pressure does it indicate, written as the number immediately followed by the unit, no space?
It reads 0bar
